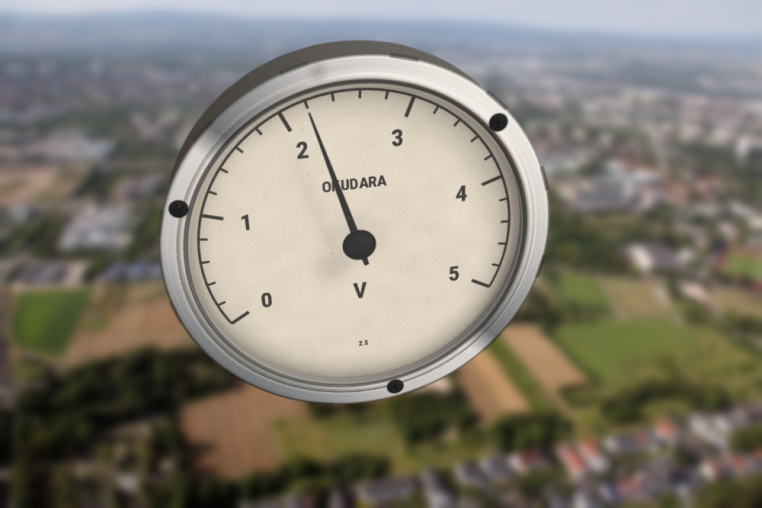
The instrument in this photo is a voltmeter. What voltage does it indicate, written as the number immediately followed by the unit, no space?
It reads 2.2V
